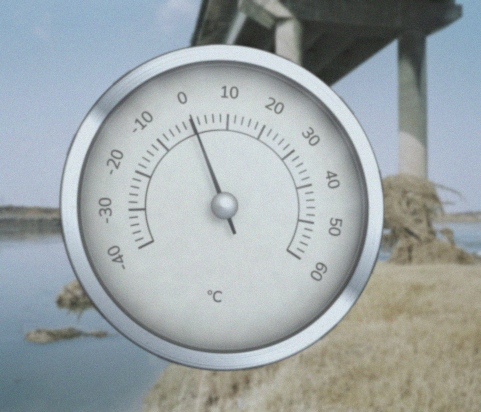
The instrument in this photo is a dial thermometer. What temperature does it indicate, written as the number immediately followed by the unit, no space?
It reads 0°C
